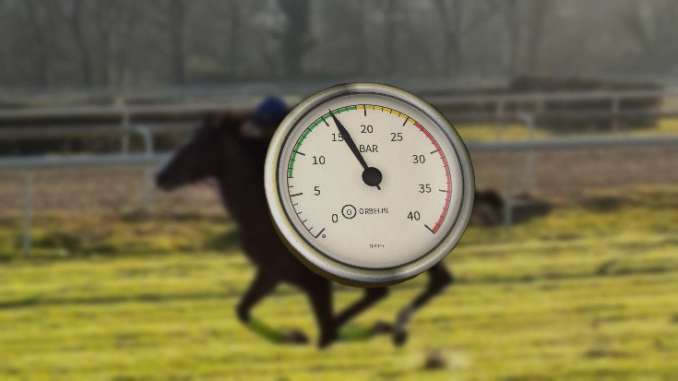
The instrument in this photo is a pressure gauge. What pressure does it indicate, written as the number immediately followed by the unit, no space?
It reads 16bar
